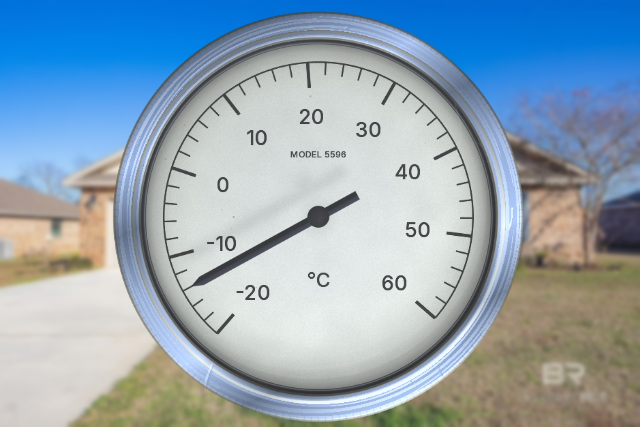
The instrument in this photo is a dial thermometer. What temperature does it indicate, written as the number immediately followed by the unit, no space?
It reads -14°C
